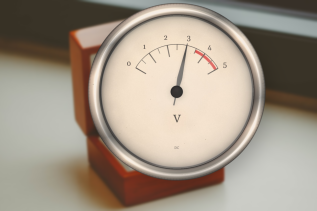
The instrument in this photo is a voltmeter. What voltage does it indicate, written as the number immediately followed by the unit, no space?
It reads 3V
